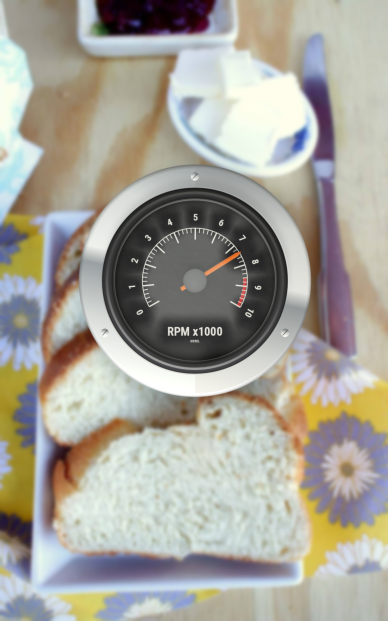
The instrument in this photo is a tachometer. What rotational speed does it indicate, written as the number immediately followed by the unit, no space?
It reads 7400rpm
